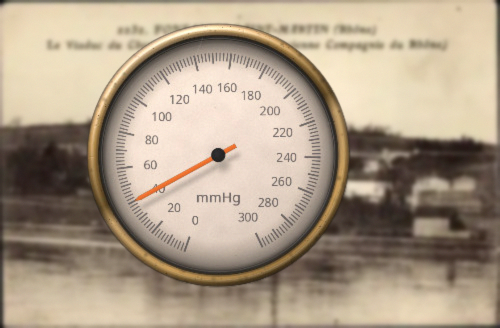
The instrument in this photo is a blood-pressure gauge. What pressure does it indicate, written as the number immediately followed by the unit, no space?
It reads 40mmHg
